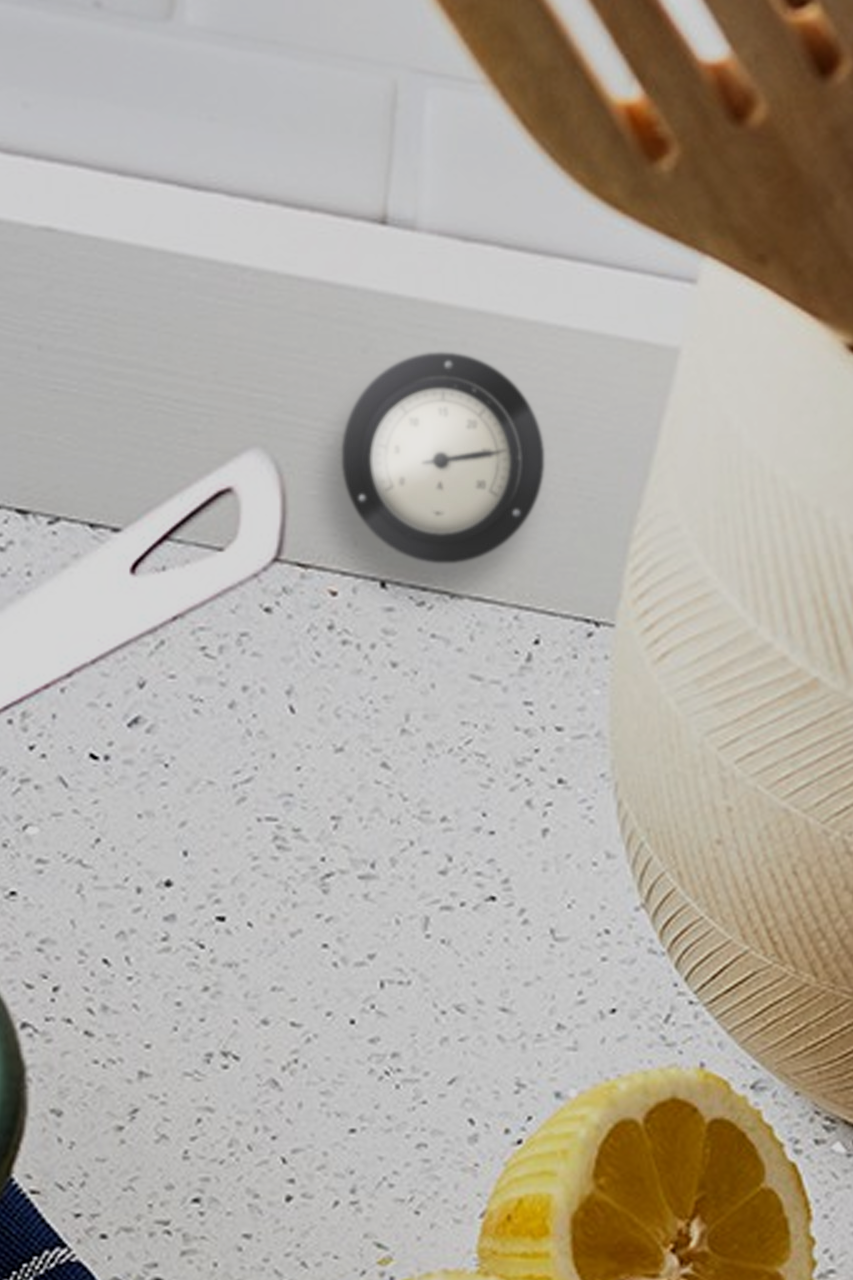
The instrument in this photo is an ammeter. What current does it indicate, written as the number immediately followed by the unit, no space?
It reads 25A
